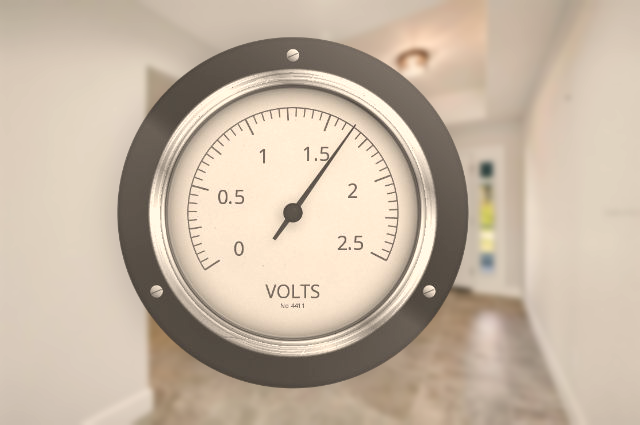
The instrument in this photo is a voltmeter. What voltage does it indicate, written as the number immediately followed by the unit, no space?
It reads 1.65V
